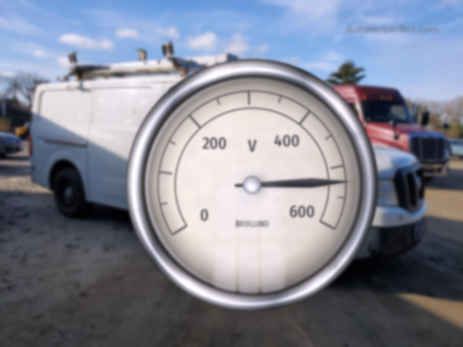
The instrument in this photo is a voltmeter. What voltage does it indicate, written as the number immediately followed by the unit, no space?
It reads 525V
